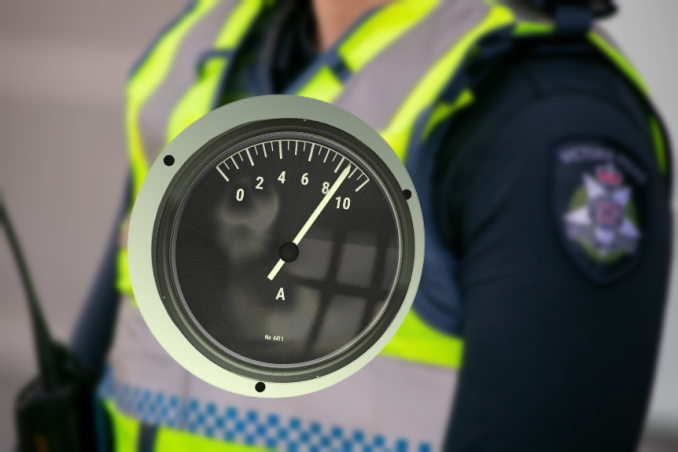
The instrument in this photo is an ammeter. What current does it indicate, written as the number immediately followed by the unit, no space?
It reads 8.5A
